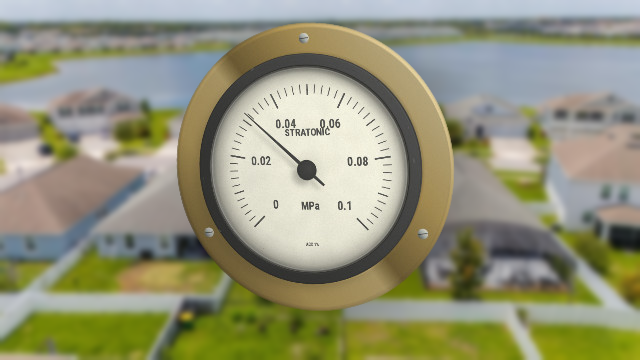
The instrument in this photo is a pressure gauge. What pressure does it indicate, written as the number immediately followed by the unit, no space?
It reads 0.032MPa
